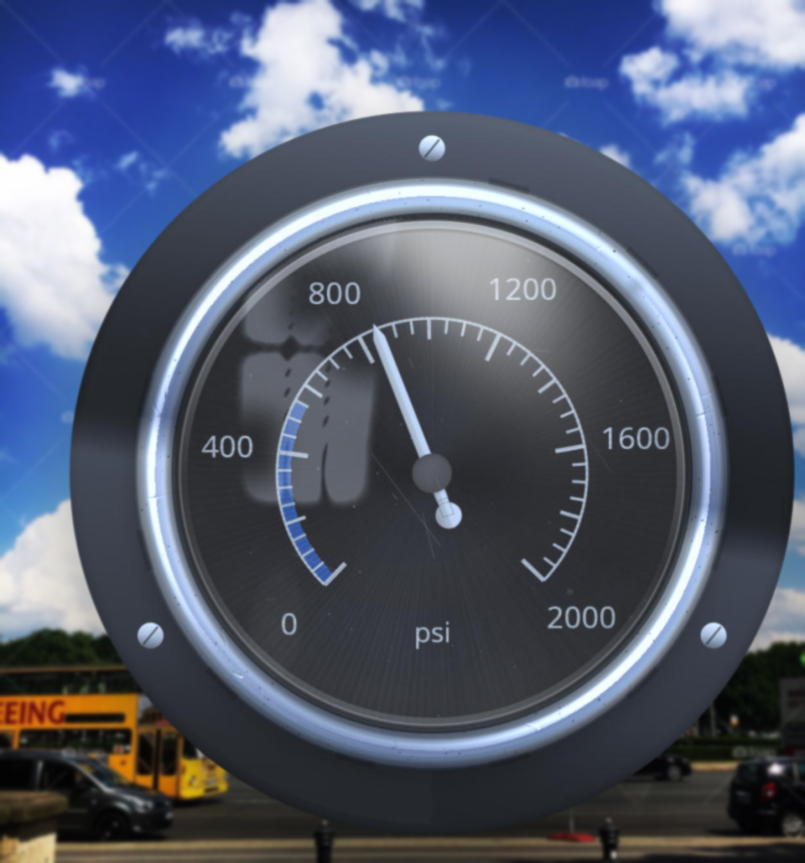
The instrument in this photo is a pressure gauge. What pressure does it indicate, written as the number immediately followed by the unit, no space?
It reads 850psi
